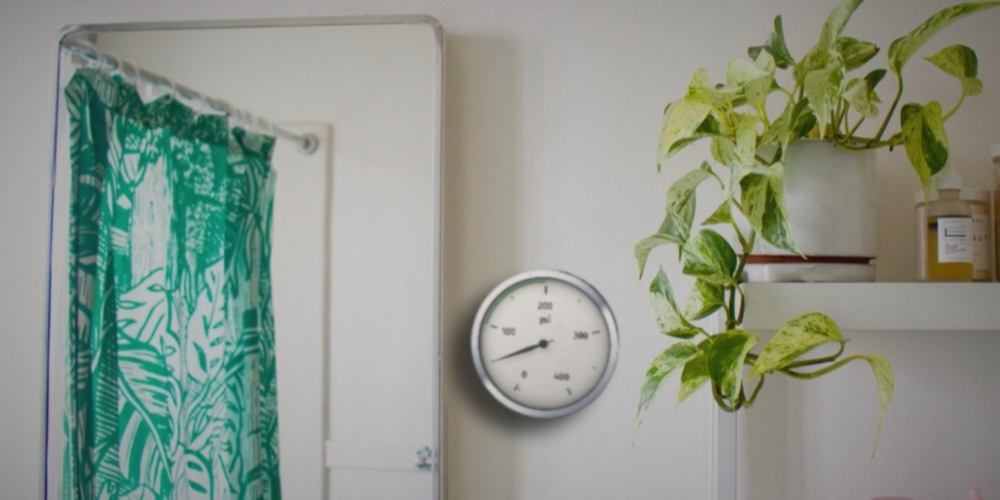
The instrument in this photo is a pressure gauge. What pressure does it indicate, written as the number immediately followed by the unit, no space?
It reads 50psi
